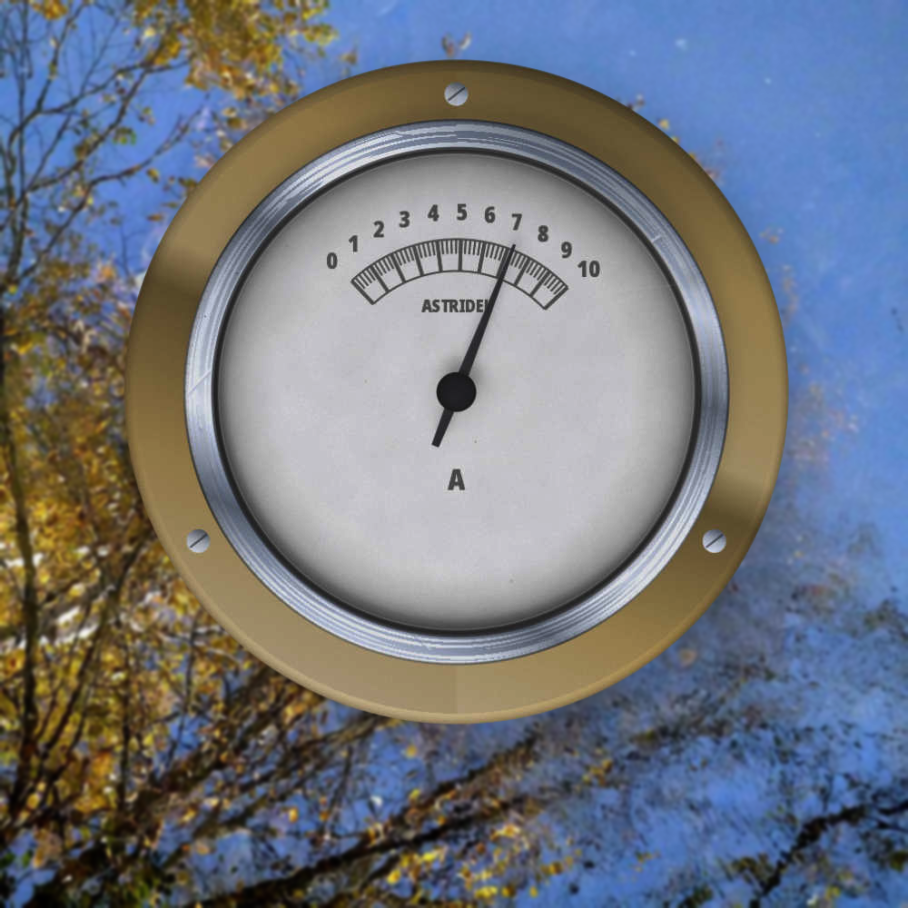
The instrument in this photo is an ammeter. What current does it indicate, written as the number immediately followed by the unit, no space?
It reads 7.2A
